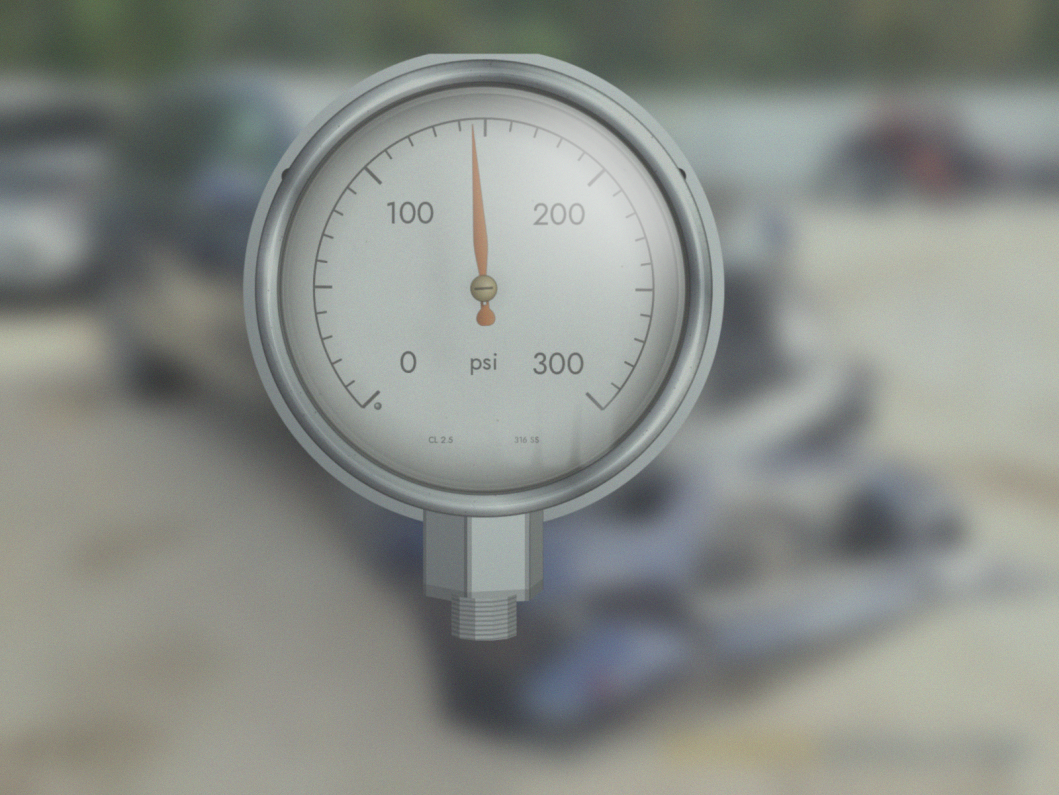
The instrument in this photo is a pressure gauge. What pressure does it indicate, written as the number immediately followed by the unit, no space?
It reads 145psi
